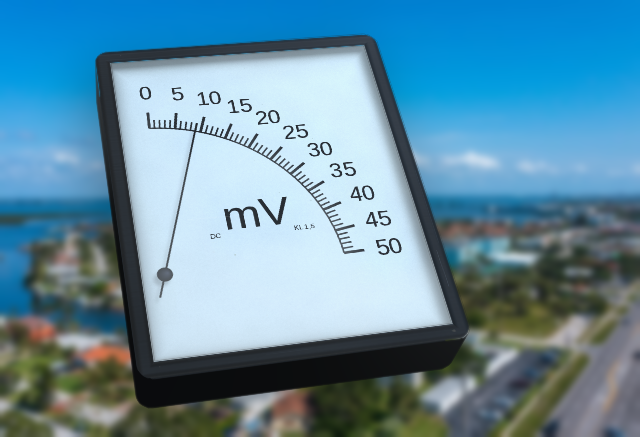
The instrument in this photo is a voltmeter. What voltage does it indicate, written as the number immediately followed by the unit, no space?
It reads 9mV
